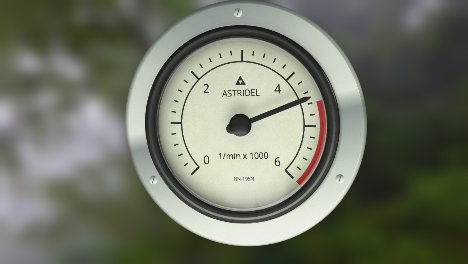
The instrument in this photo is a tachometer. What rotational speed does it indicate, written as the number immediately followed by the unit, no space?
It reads 4500rpm
